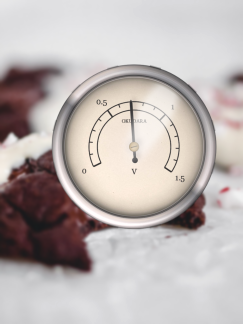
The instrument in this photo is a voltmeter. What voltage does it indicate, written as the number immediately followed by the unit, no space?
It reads 0.7V
